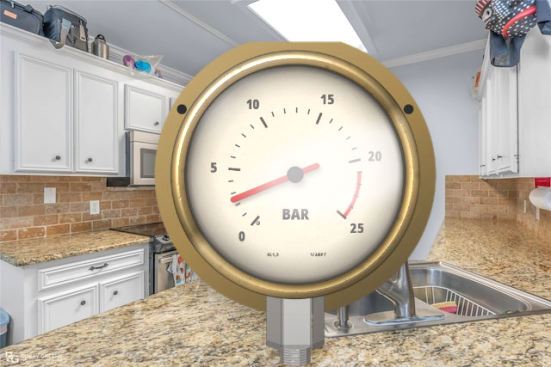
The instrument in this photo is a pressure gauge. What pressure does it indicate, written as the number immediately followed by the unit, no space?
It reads 2.5bar
